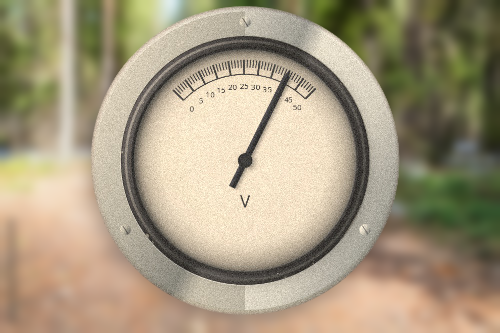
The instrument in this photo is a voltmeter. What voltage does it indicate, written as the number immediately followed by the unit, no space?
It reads 40V
